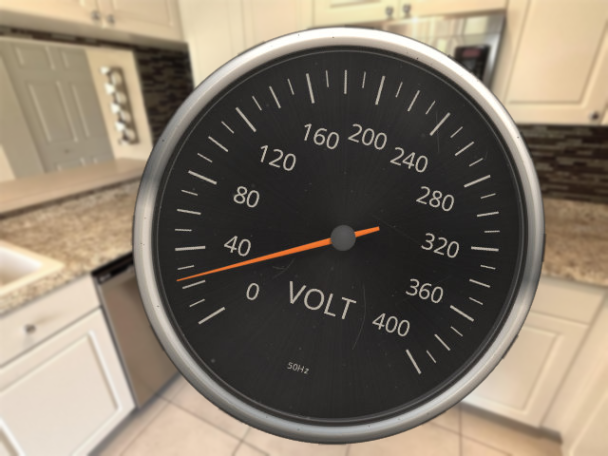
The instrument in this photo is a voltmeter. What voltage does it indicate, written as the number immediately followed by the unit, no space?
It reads 25V
